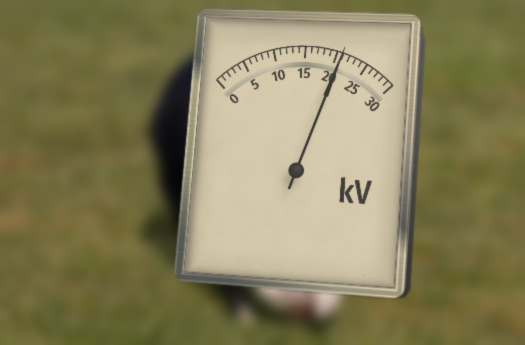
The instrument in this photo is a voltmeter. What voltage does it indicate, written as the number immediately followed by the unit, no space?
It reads 21kV
